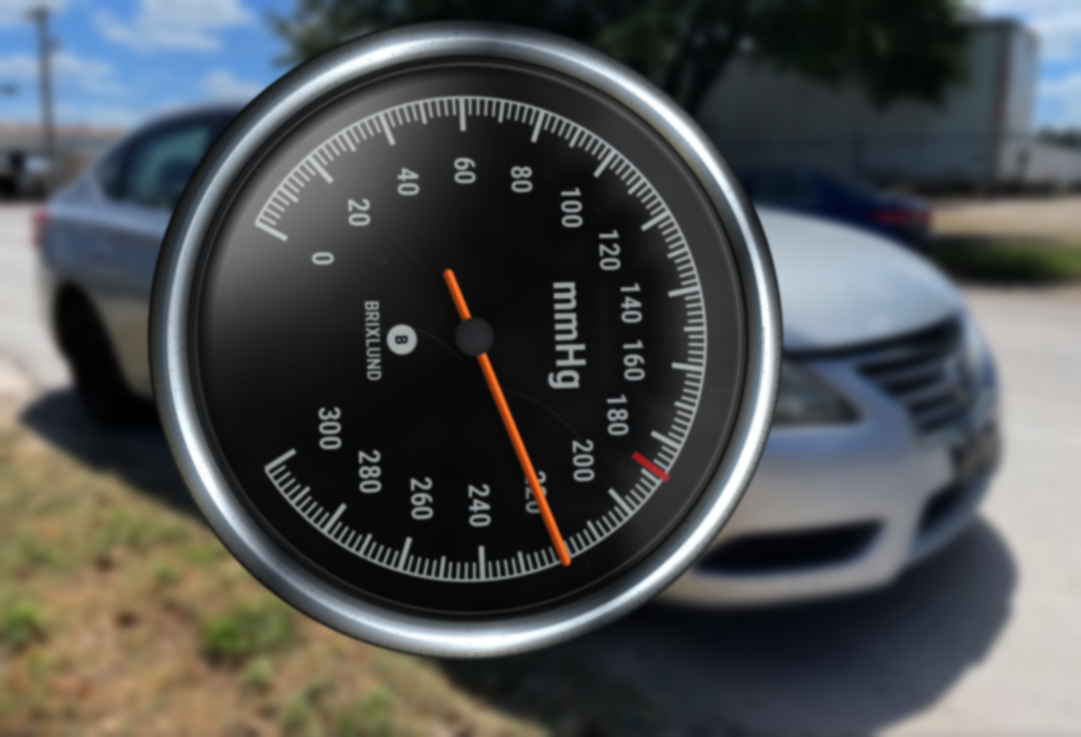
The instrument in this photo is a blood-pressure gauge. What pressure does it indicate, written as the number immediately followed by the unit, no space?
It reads 220mmHg
